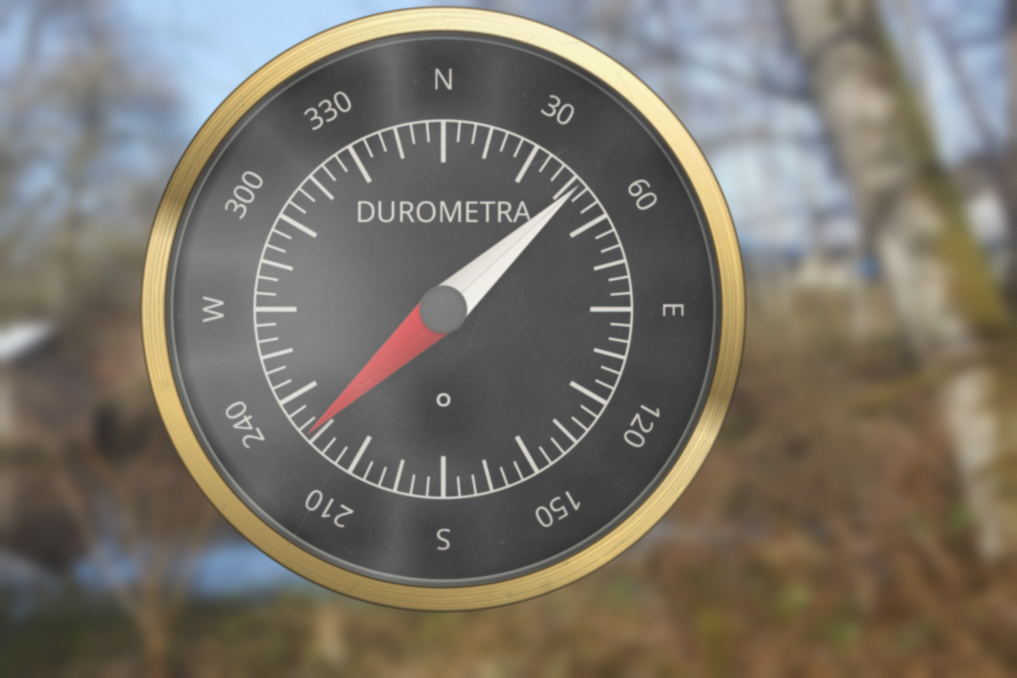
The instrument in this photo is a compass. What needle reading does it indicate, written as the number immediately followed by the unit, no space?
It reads 227.5°
